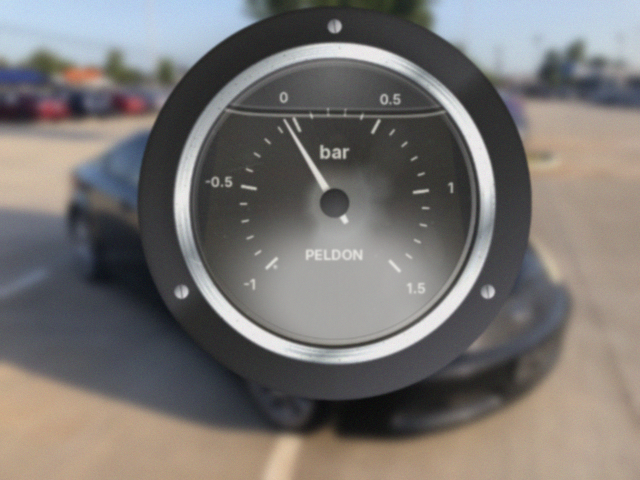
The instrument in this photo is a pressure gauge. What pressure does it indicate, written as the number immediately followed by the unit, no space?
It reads -0.05bar
